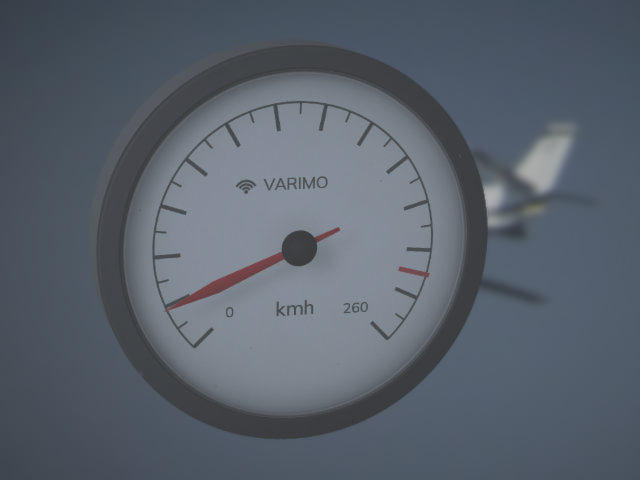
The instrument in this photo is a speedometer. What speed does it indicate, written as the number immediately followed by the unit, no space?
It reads 20km/h
